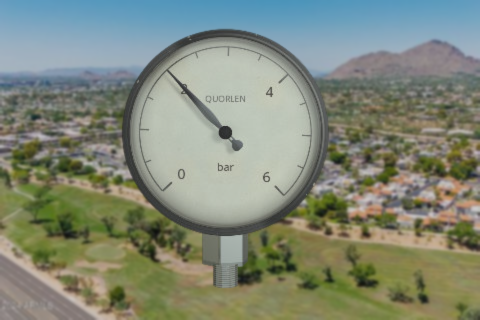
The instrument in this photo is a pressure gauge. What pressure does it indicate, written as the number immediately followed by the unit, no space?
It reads 2bar
